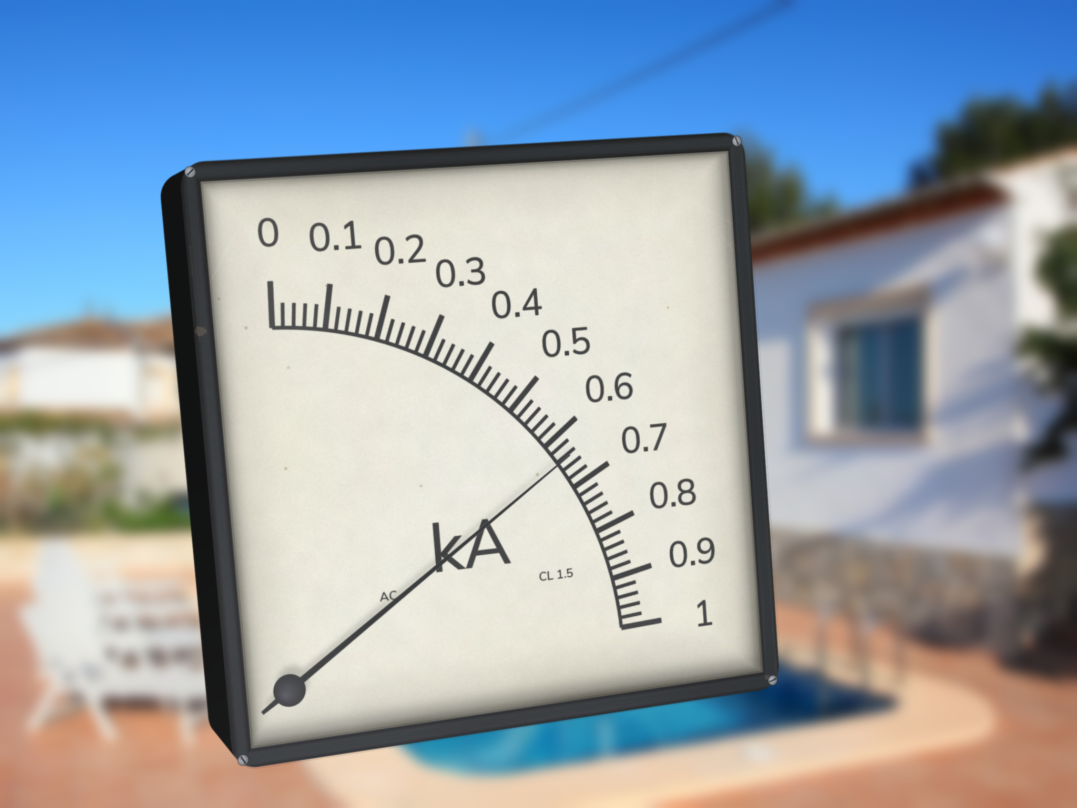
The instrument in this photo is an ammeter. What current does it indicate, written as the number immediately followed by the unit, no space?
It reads 0.64kA
